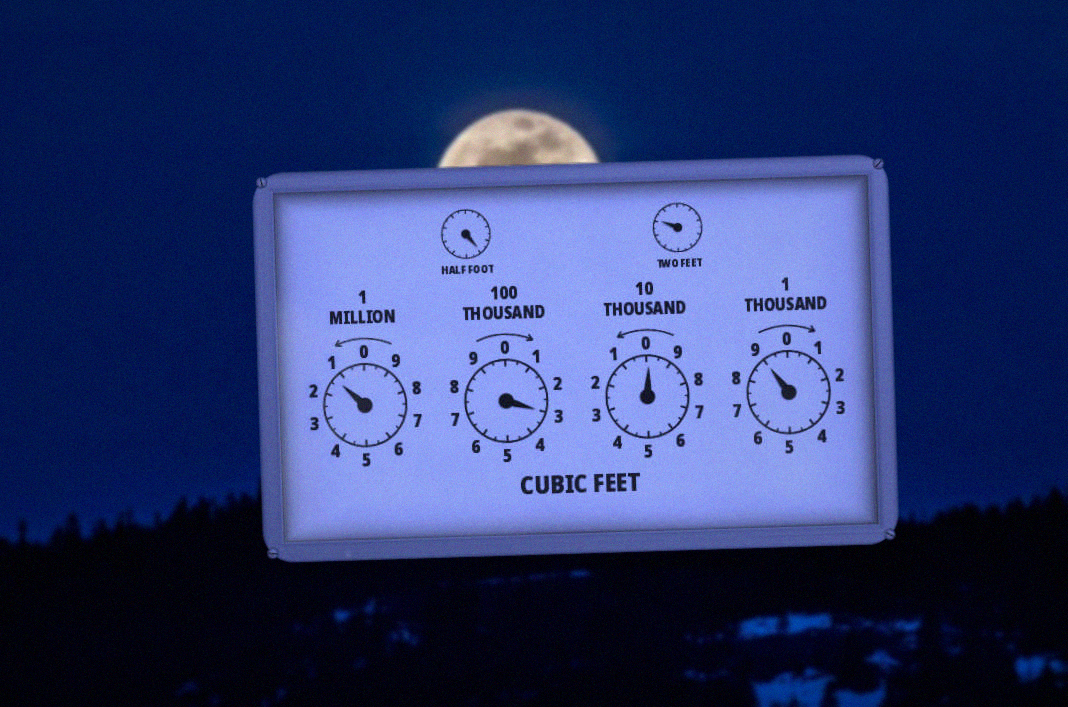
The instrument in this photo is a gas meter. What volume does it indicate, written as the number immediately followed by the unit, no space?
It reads 129900ft³
